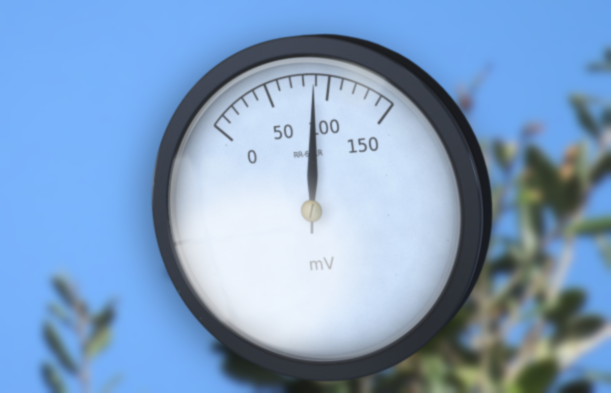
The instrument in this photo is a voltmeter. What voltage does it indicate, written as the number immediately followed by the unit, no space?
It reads 90mV
